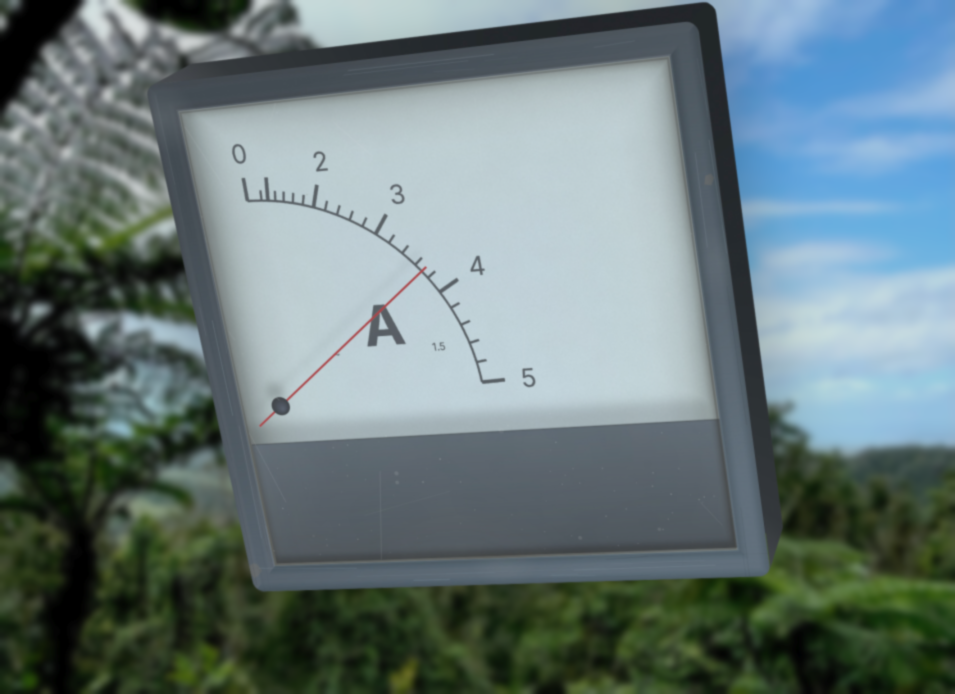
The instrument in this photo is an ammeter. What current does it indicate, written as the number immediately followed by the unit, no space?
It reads 3.7A
